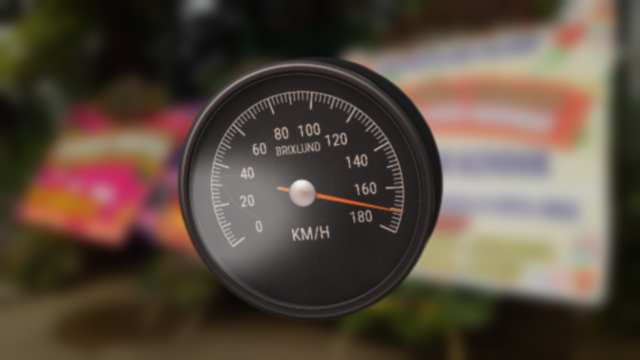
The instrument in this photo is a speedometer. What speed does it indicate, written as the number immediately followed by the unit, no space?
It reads 170km/h
